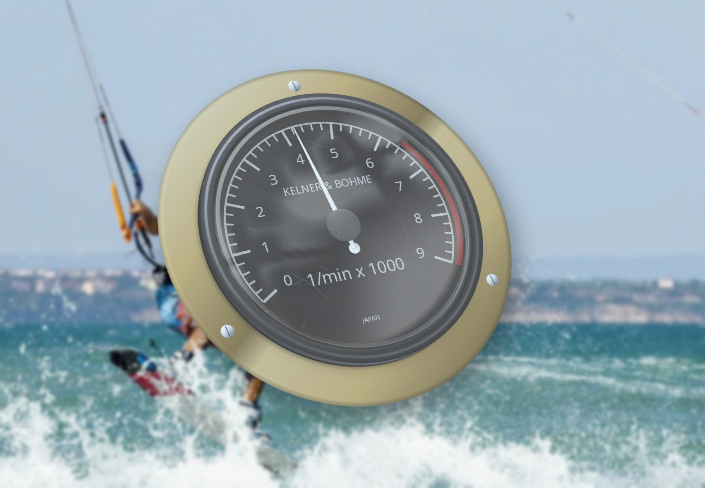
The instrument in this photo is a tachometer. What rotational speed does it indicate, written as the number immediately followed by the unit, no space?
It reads 4200rpm
